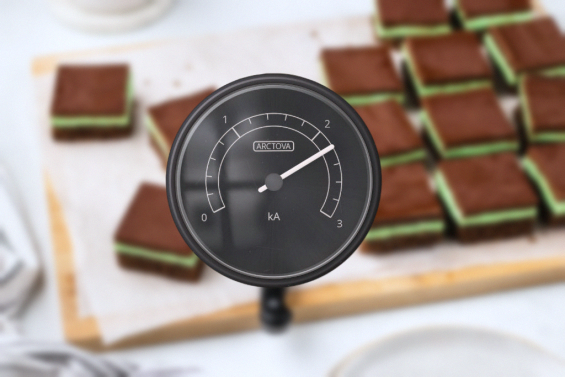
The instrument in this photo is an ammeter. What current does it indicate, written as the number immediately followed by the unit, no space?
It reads 2.2kA
